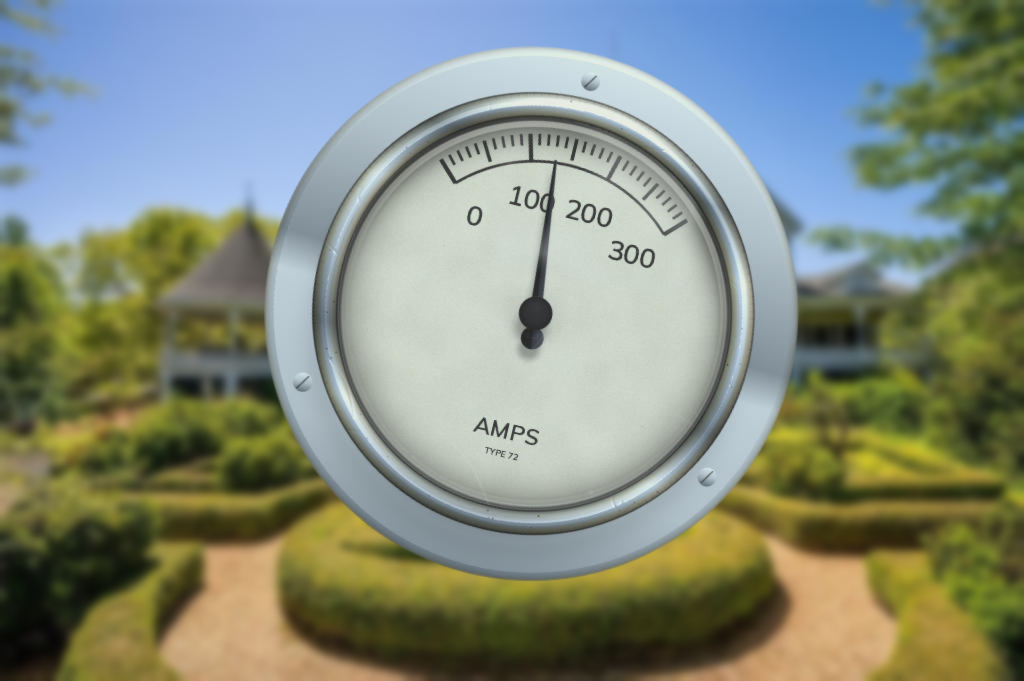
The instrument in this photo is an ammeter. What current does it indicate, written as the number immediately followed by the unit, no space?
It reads 130A
